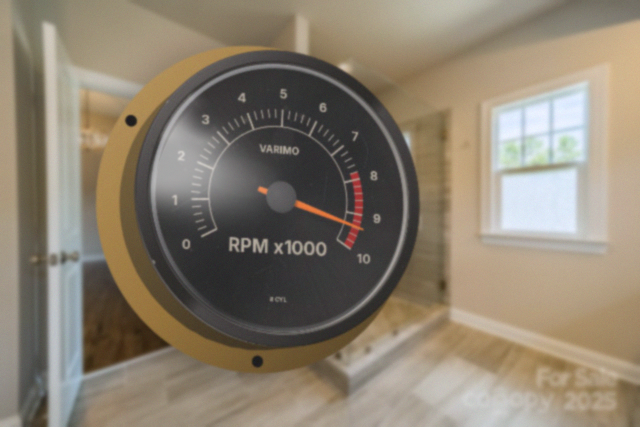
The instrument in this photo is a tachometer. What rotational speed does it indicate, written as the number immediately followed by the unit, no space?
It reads 9400rpm
